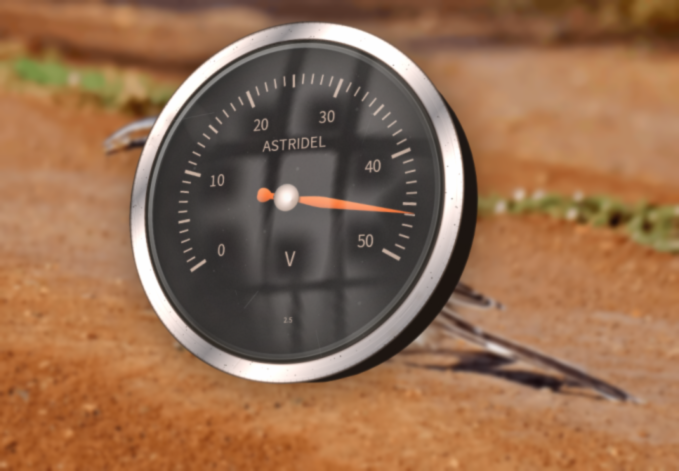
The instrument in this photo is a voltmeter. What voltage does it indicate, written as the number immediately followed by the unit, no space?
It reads 46V
